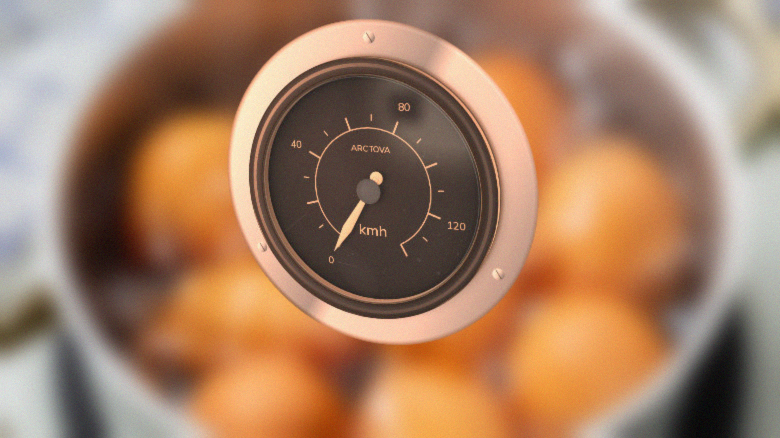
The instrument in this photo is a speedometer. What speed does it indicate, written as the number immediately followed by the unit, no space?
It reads 0km/h
